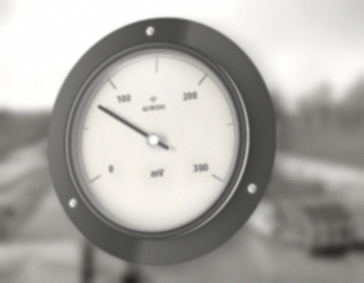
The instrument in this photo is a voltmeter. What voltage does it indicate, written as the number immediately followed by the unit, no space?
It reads 75mV
